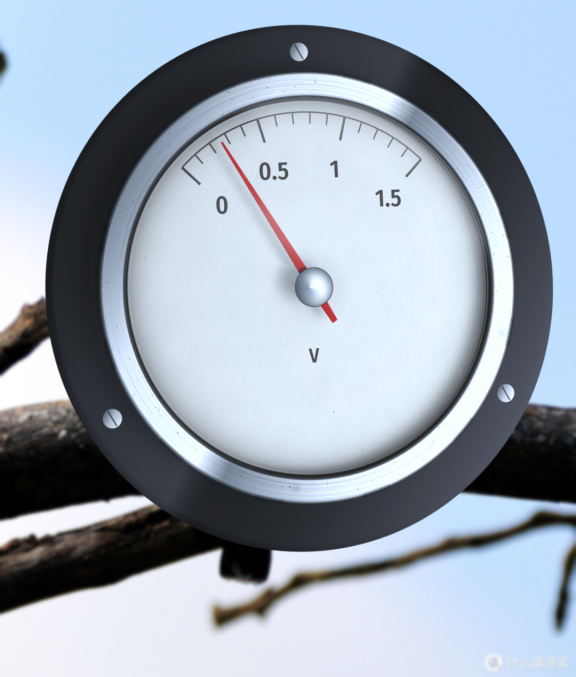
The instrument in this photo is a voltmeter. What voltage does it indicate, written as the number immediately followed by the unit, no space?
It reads 0.25V
